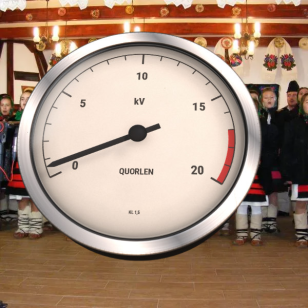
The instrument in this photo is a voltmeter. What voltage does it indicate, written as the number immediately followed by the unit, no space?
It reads 0.5kV
